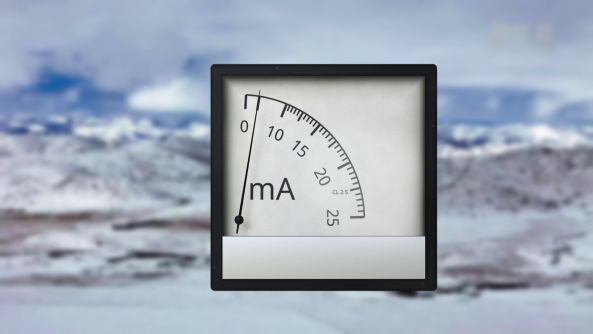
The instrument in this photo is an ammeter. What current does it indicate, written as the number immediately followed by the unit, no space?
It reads 5mA
